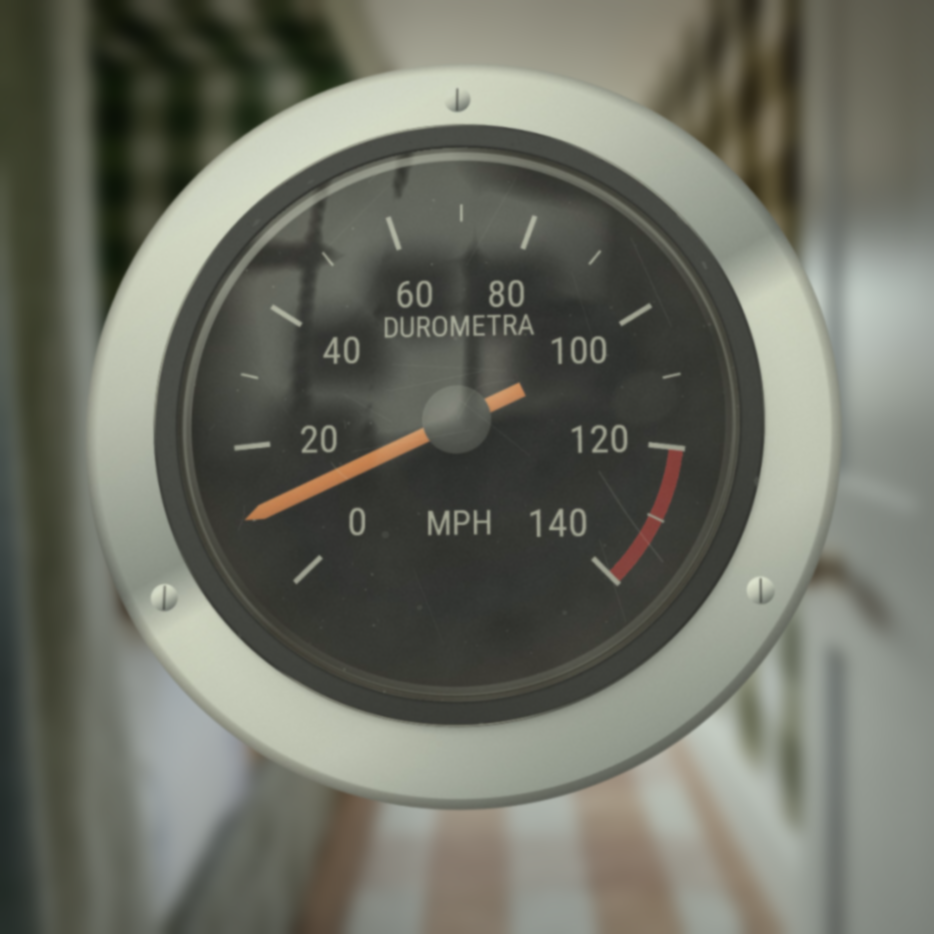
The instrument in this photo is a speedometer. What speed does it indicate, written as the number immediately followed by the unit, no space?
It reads 10mph
